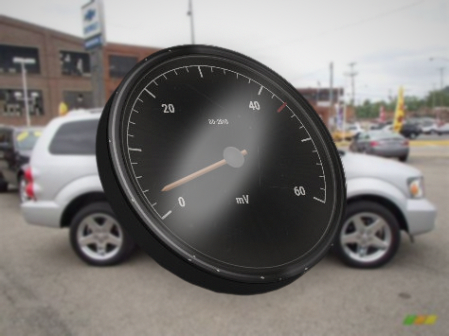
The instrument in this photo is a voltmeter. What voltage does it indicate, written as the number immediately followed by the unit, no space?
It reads 3mV
